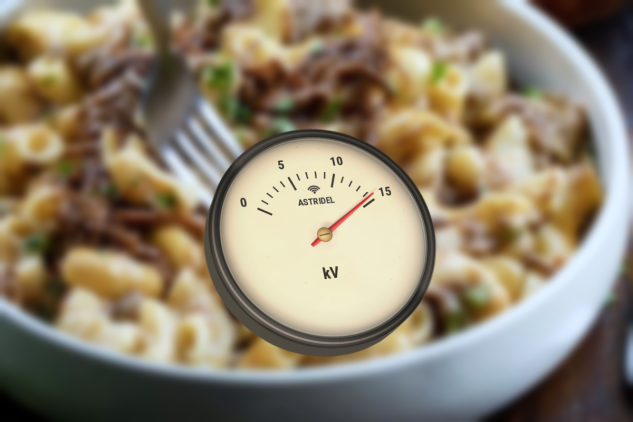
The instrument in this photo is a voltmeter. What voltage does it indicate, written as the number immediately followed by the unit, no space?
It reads 14.5kV
